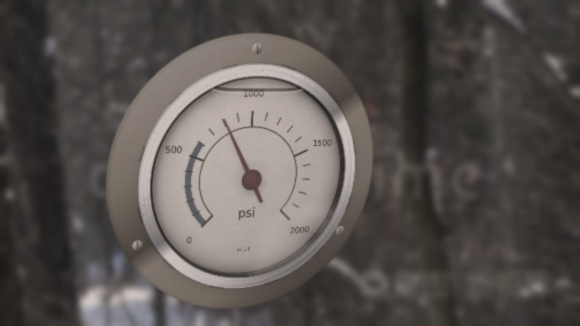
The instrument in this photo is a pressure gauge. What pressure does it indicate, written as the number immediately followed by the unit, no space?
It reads 800psi
